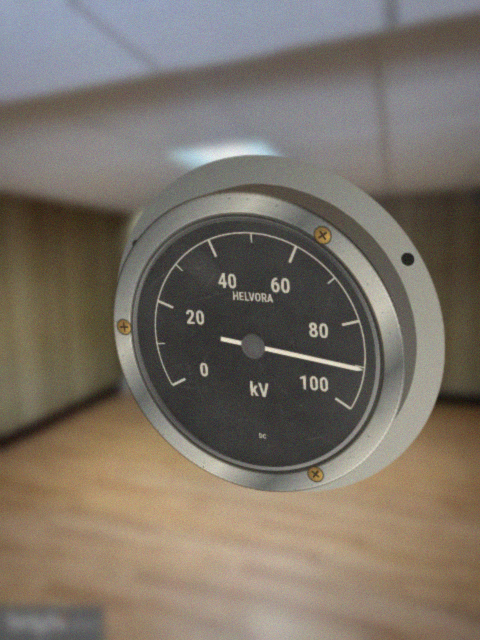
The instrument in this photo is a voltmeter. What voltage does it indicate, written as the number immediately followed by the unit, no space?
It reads 90kV
